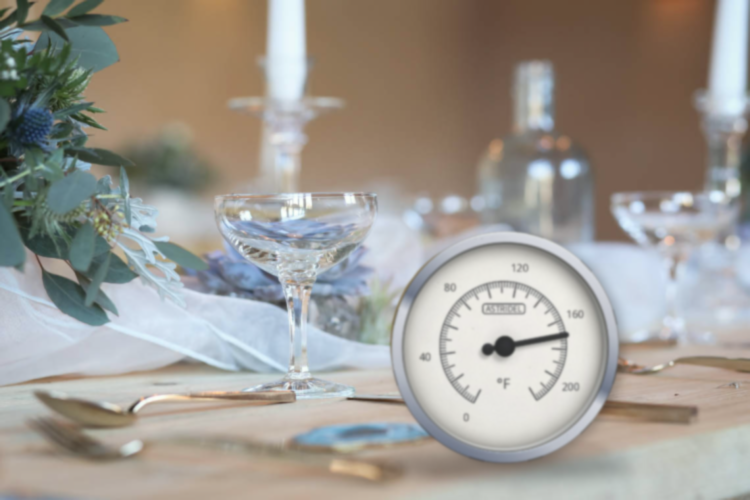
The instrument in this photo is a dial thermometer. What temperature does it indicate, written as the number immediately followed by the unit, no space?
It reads 170°F
